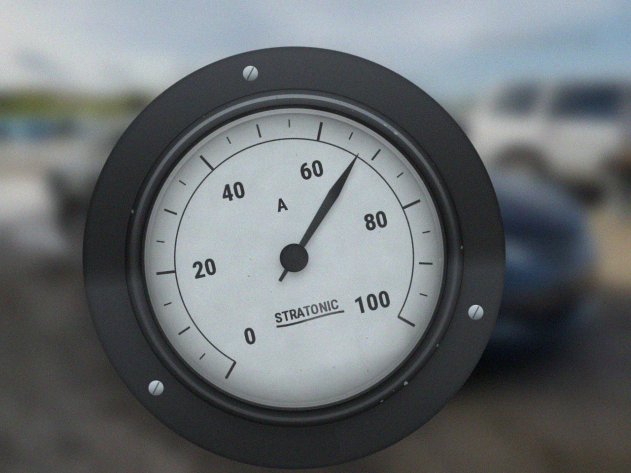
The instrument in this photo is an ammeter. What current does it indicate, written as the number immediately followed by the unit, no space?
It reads 67.5A
